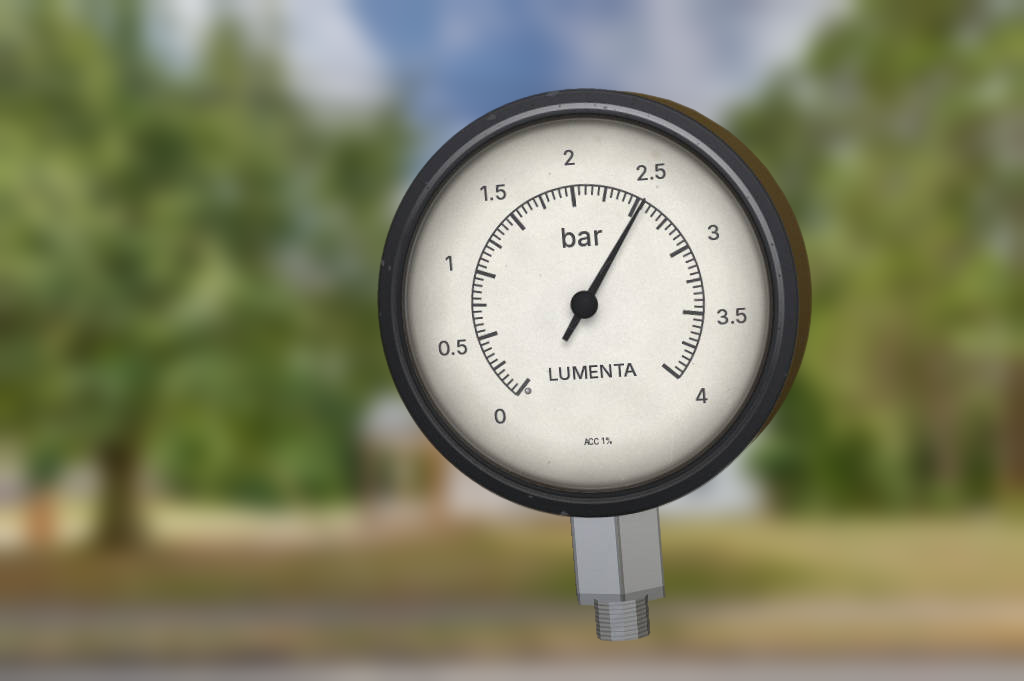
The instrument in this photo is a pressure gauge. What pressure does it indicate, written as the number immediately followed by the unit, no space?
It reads 2.55bar
